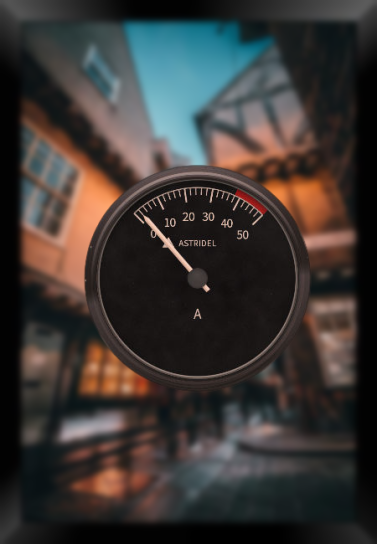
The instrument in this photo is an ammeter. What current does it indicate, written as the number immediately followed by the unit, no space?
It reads 2A
